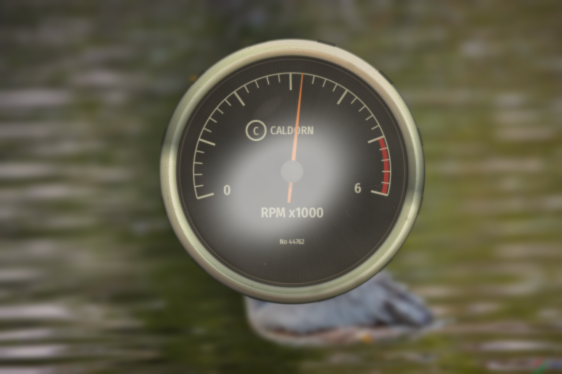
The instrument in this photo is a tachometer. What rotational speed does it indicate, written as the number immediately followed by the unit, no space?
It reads 3200rpm
